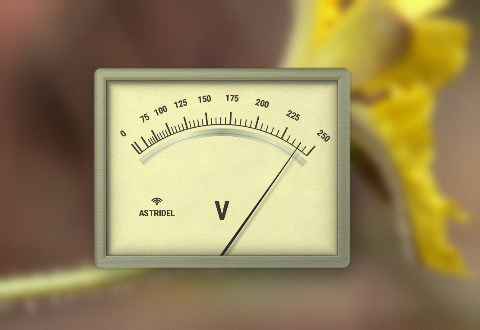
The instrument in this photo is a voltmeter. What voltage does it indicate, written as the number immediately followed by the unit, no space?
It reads 240V
